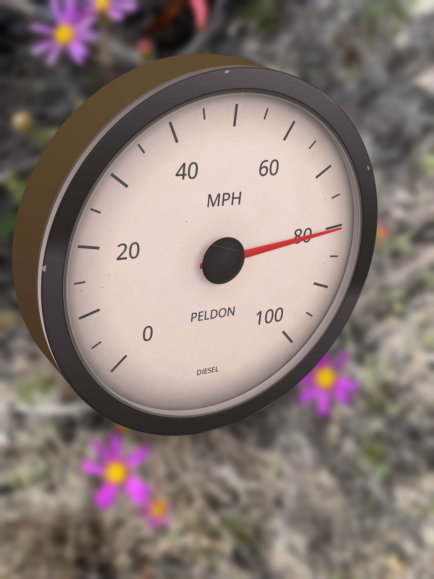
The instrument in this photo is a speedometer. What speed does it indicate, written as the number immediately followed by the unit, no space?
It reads 80mph
